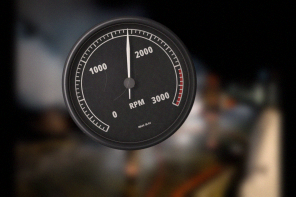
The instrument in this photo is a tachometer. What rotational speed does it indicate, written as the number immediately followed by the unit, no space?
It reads 1700rpm
